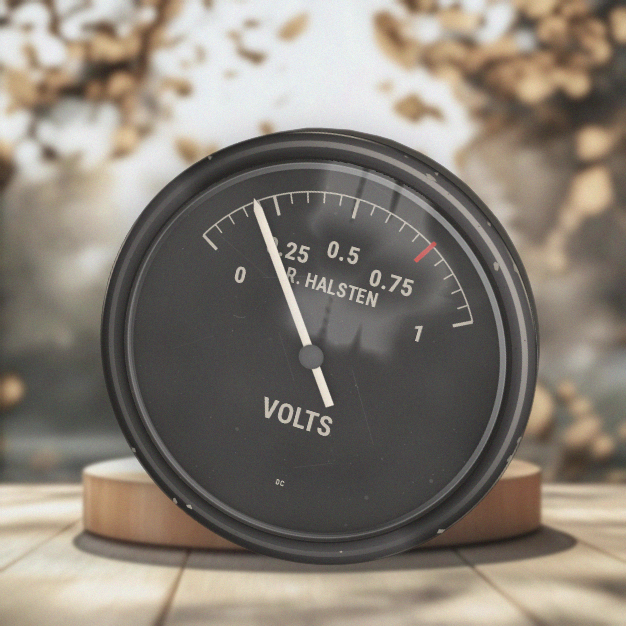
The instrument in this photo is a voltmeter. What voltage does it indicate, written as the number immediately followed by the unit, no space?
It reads 0.2V
